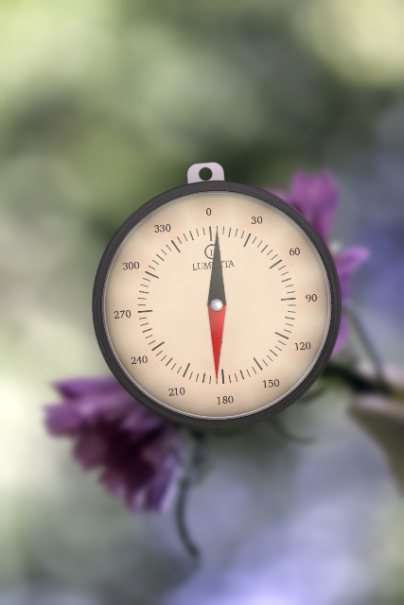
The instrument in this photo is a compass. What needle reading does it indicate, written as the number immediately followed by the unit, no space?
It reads 185°
